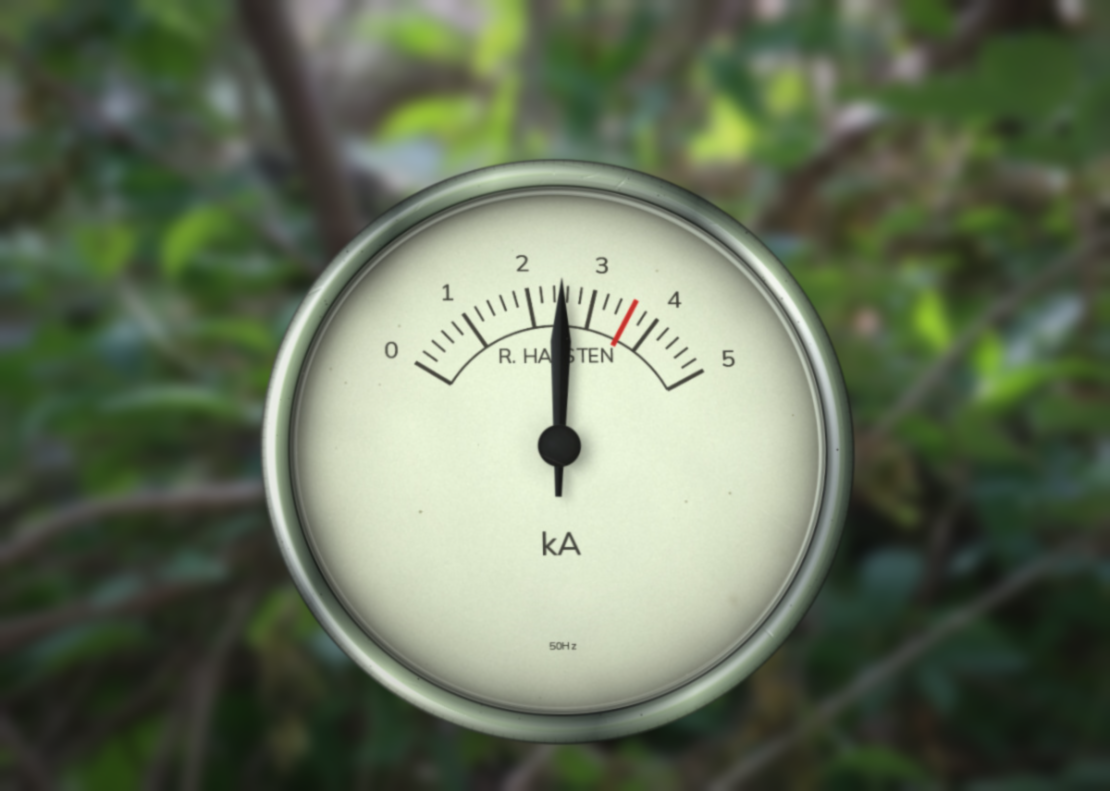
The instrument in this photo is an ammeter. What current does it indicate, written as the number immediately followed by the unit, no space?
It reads 2.5kA
